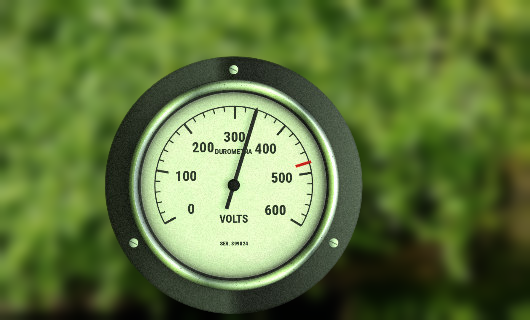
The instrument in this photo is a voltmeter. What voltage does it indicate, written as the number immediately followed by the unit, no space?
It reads 340V
